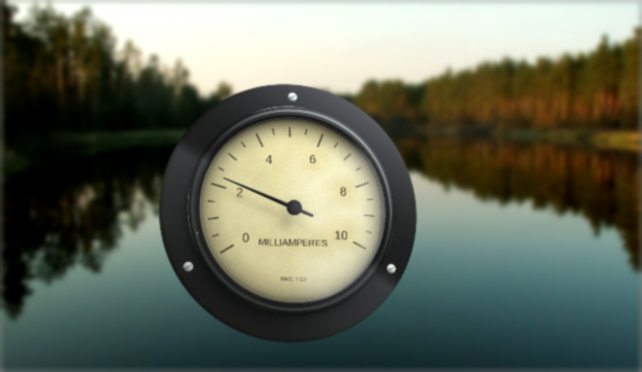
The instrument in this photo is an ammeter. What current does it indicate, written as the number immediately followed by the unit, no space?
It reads 2.25mA
